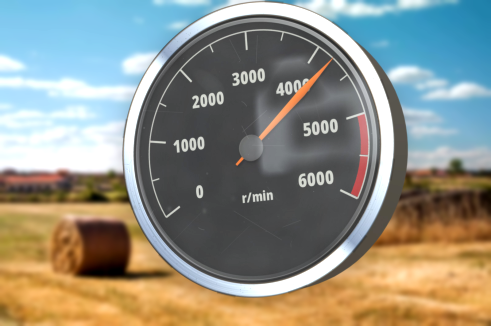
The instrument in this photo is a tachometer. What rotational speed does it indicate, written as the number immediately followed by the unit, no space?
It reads 4250rpm
